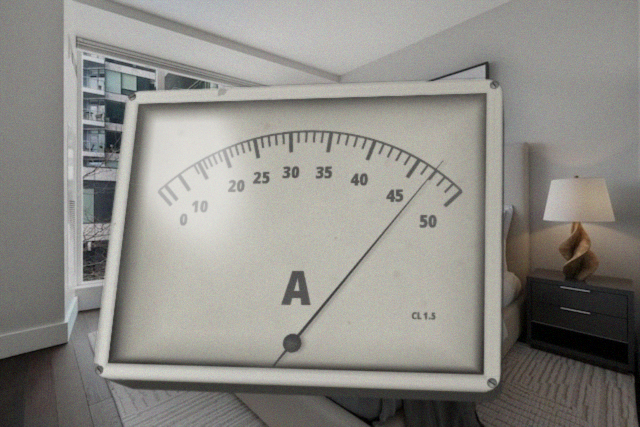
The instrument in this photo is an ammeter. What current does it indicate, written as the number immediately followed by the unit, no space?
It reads 47A
